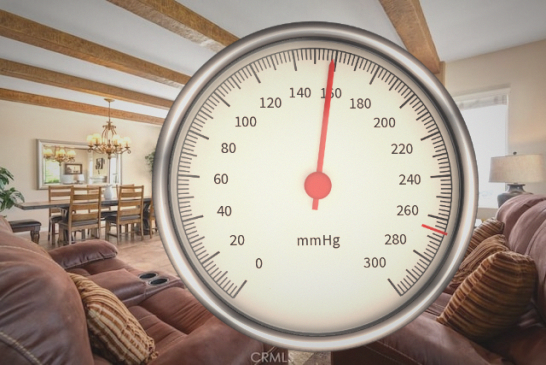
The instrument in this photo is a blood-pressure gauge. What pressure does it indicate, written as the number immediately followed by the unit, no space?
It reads 158mmHg
